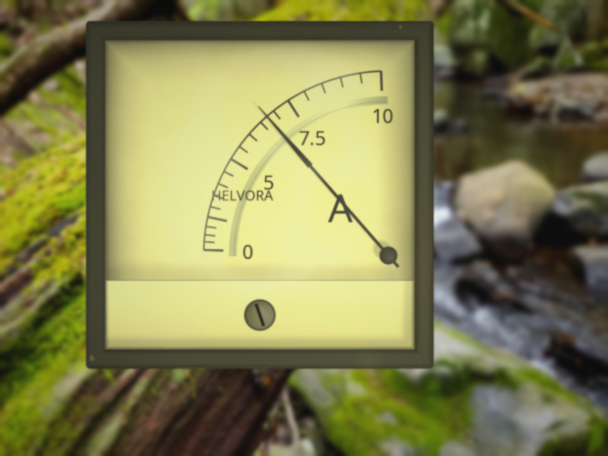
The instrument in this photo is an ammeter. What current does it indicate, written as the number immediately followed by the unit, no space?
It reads 6.75A
